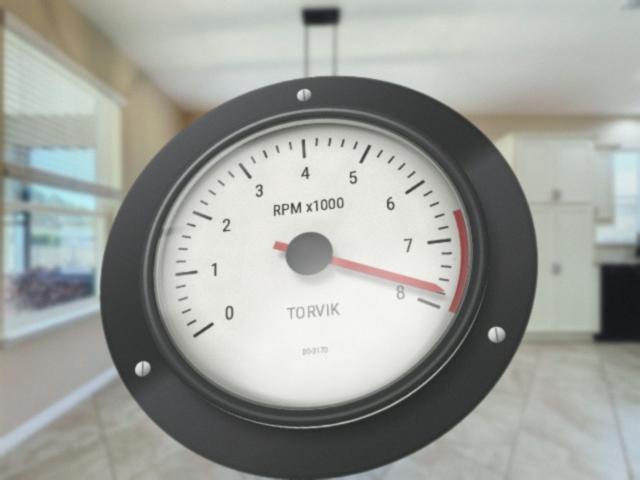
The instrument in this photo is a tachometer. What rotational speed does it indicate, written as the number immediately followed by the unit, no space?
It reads 7800rpm
